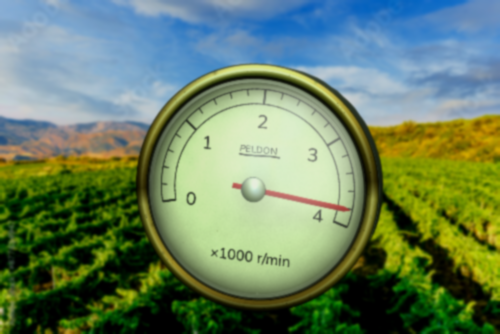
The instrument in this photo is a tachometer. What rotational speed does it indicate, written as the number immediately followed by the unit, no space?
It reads 3800rpm
